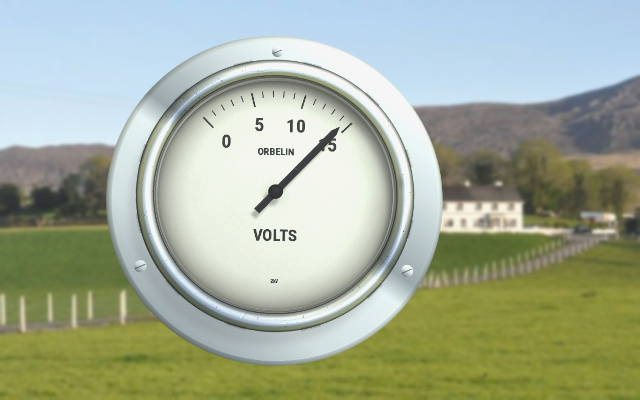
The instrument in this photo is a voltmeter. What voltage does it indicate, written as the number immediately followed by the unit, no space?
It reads 14.5V
